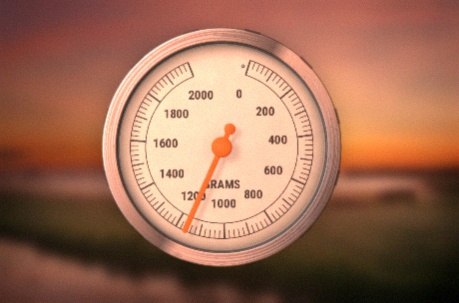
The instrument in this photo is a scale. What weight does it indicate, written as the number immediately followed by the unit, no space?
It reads 1160g
